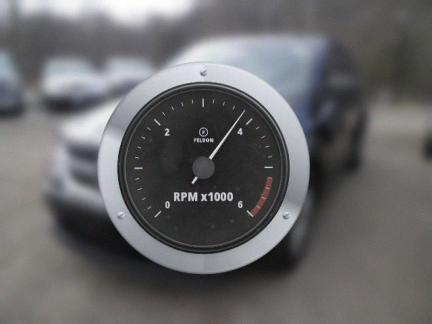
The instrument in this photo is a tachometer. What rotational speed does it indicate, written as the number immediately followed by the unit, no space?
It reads 3800rpm
